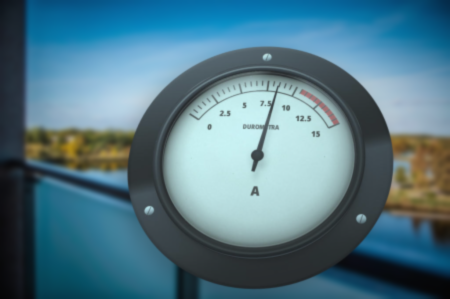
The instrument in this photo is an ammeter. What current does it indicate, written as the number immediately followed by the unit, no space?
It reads 8.5A
